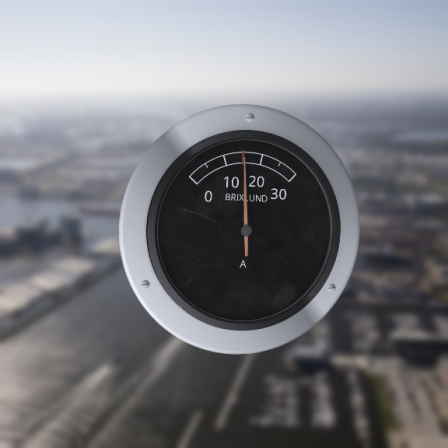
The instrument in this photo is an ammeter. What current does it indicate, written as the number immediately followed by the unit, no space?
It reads 15A
